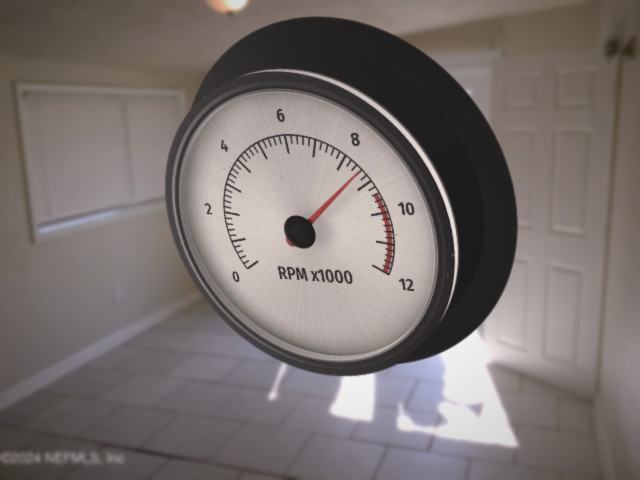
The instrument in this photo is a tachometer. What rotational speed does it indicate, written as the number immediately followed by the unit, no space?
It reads 8600rpm
